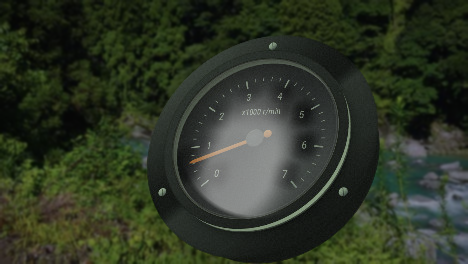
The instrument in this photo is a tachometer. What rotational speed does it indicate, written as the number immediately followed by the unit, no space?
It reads 600rpm
